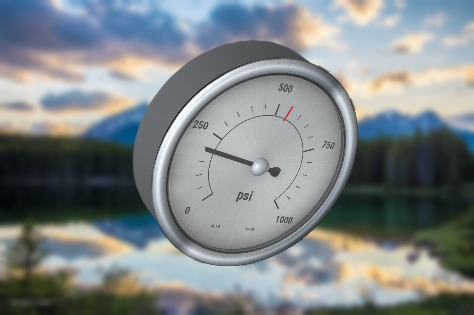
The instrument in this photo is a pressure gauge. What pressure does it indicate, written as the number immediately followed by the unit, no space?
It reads 200psi
